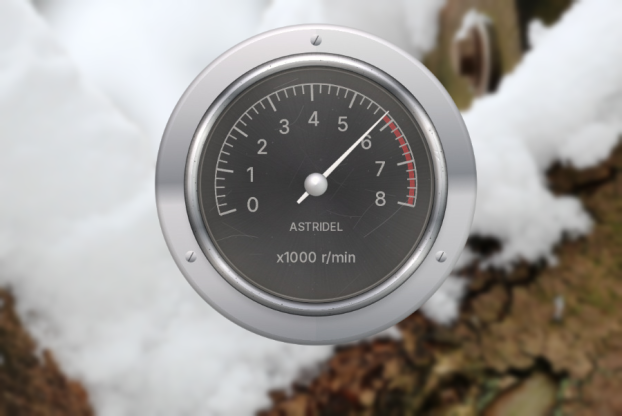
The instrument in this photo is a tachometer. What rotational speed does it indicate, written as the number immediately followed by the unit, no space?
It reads 5800rpm
